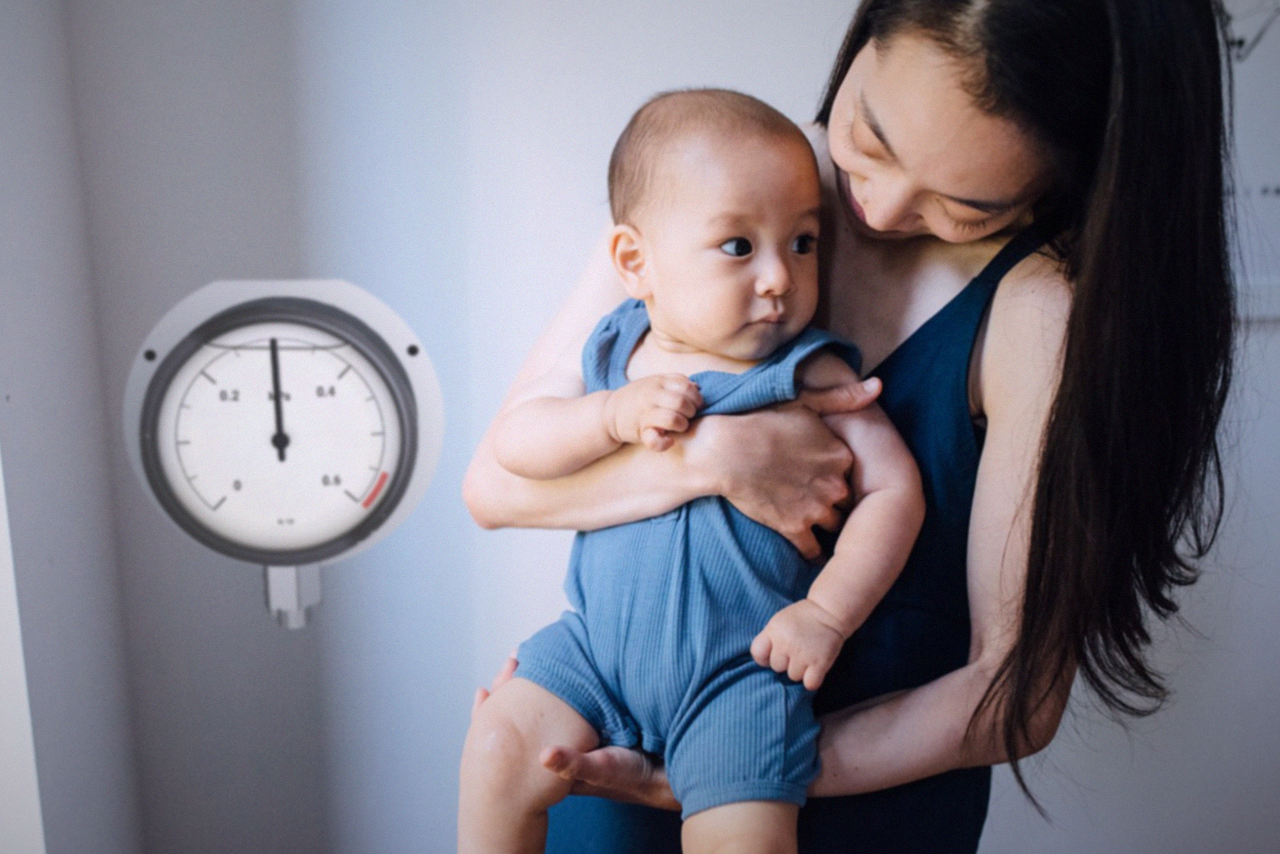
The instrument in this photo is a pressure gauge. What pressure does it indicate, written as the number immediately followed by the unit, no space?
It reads 0.3MPa
